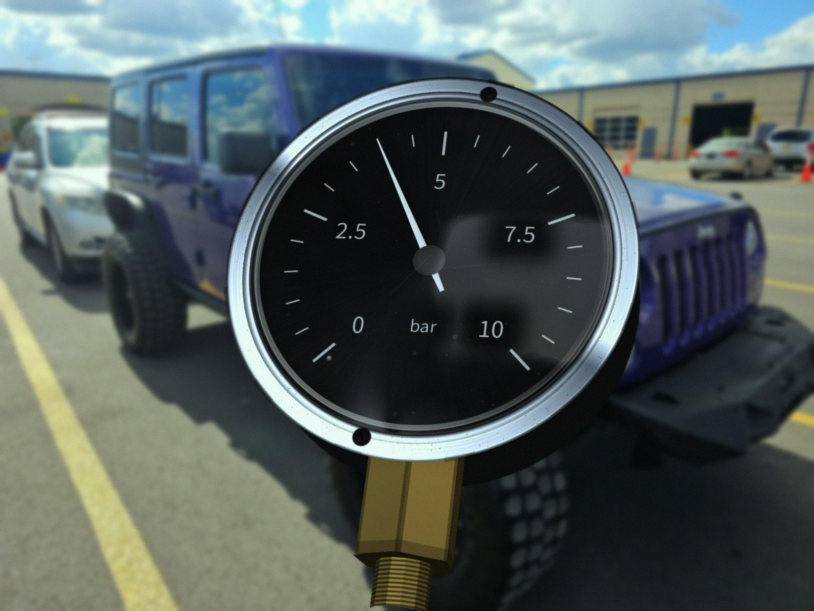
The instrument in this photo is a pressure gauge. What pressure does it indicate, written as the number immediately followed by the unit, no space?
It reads 4bar
